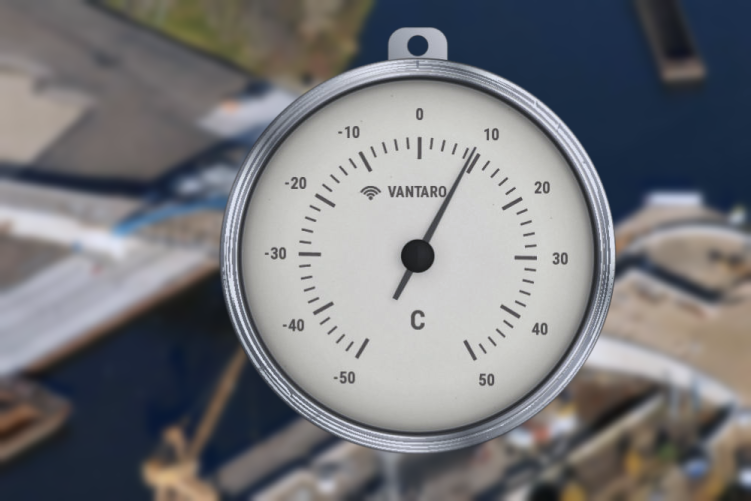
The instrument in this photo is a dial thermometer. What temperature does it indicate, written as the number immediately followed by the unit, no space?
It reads 9°C
